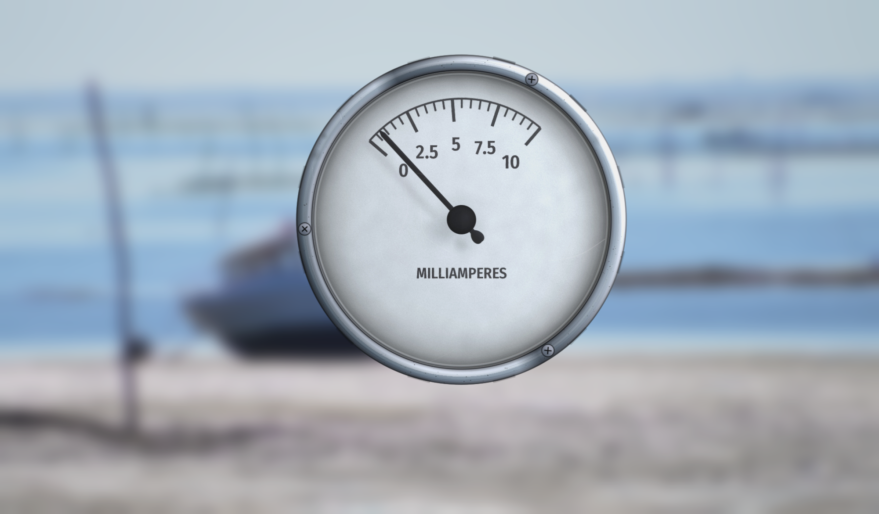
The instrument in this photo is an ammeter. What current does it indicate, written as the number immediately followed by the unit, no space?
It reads 0.75mA
